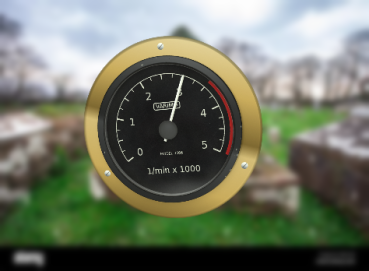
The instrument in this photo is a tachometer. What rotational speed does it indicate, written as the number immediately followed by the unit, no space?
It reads 3000rpm
